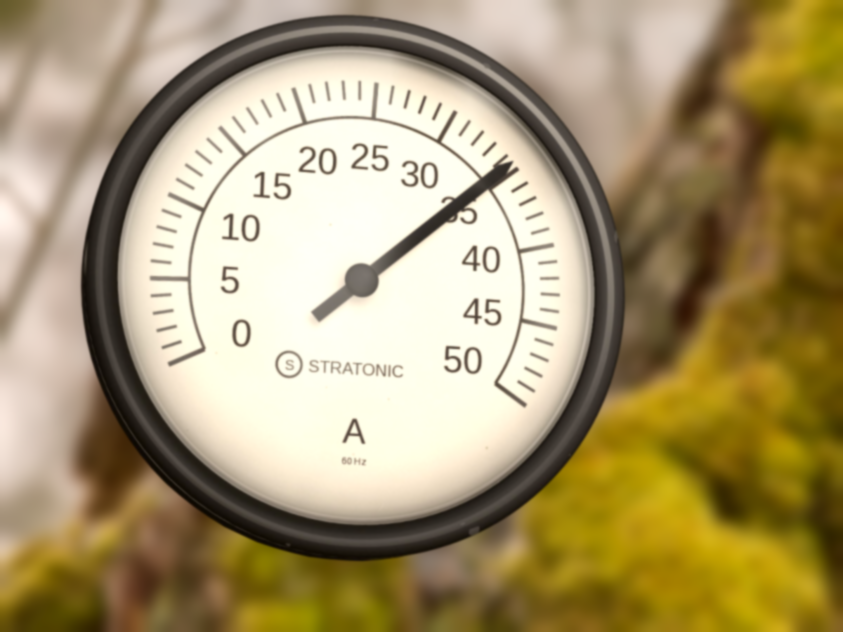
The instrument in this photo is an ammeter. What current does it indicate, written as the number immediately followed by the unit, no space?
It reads 34.5A
